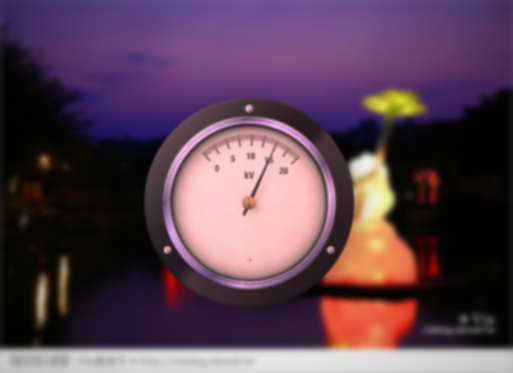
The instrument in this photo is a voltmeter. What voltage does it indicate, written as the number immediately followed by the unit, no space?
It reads 15kV
